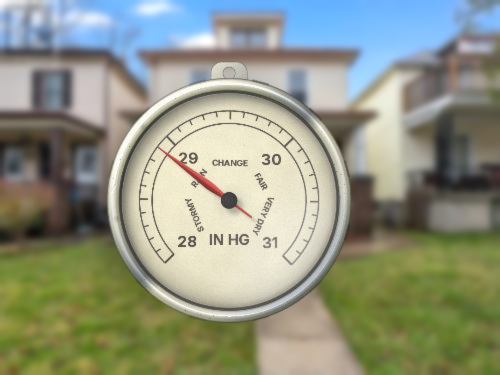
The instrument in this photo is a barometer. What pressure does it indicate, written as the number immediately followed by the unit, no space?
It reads 28.9inHg
